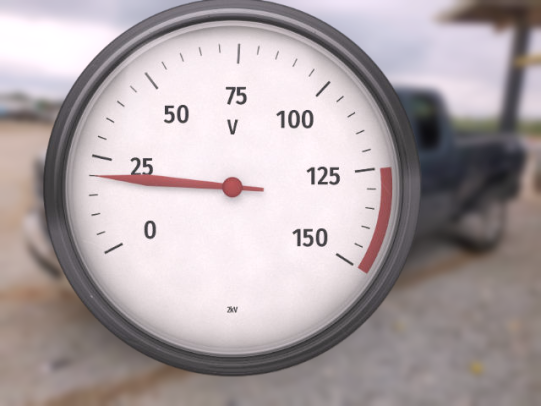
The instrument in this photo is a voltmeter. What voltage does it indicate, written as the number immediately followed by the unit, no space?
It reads 20V
